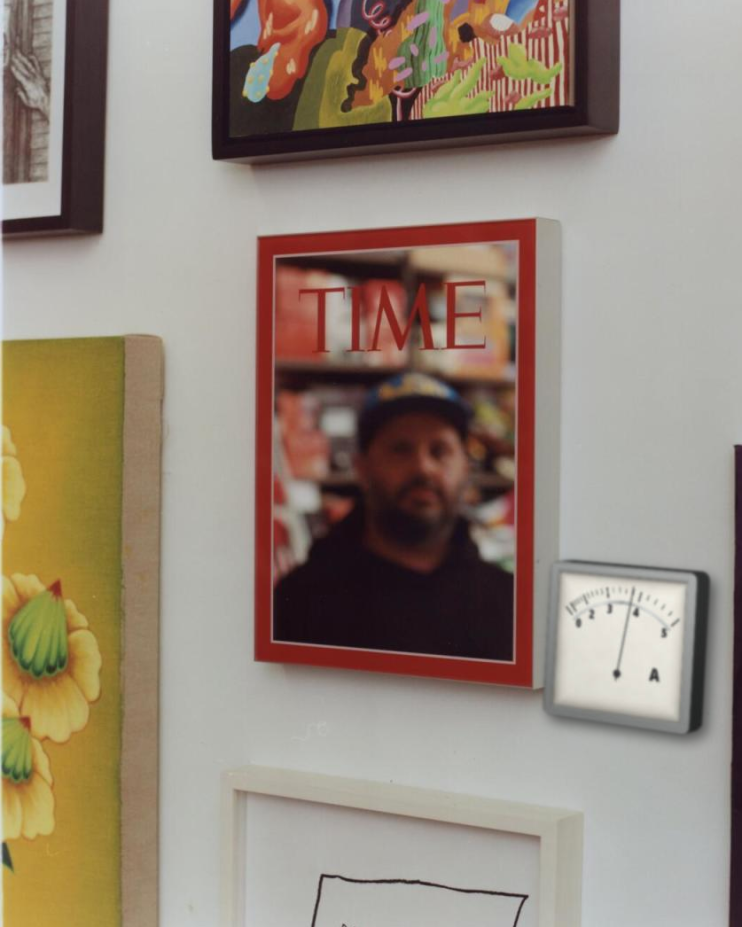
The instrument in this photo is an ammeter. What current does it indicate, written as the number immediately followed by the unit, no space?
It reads 3.8A
